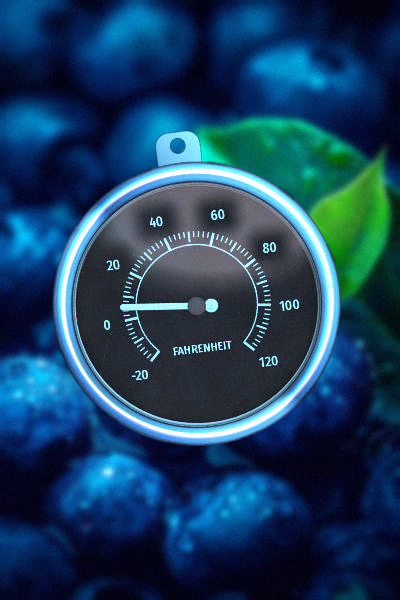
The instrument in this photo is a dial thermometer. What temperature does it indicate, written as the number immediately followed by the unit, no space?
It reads 6°F
